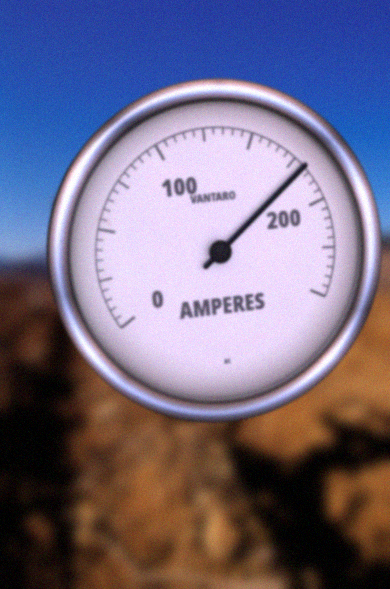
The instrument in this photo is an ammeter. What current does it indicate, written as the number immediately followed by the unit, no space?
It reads 180A
